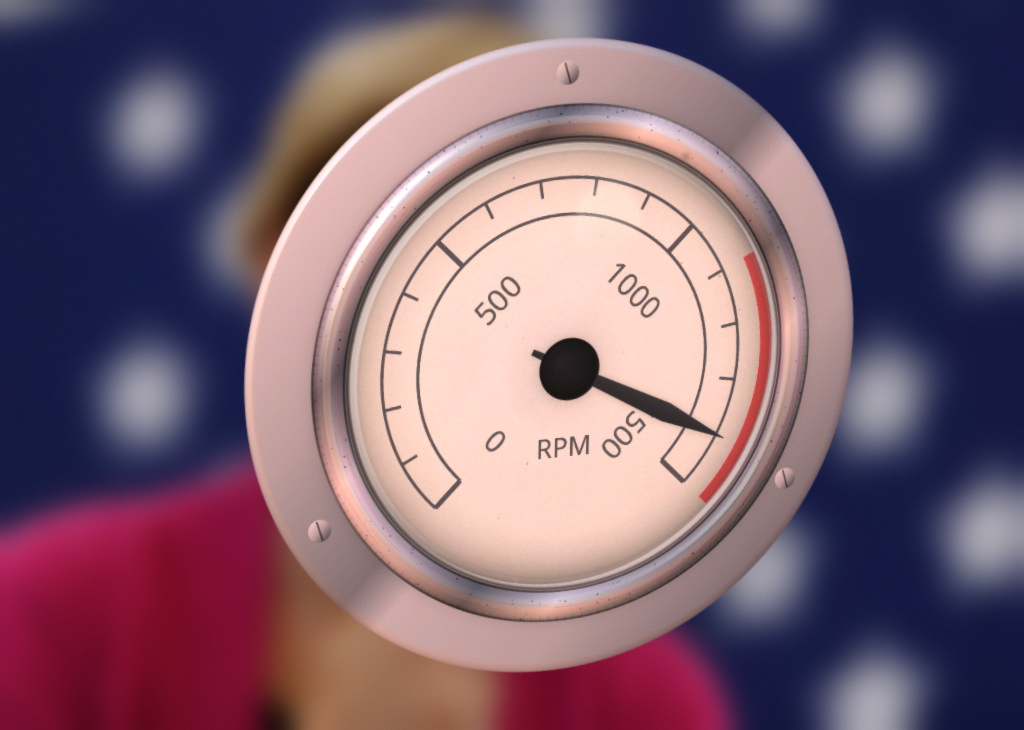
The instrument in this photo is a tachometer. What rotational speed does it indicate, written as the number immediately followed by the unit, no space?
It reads 1400rpm
